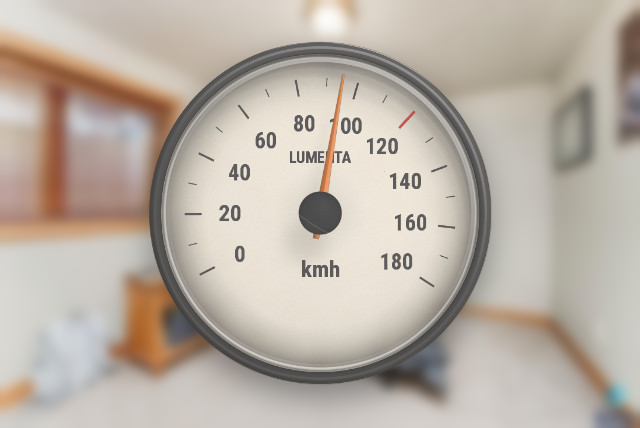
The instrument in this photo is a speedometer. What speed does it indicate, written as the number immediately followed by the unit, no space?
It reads 95km/h
